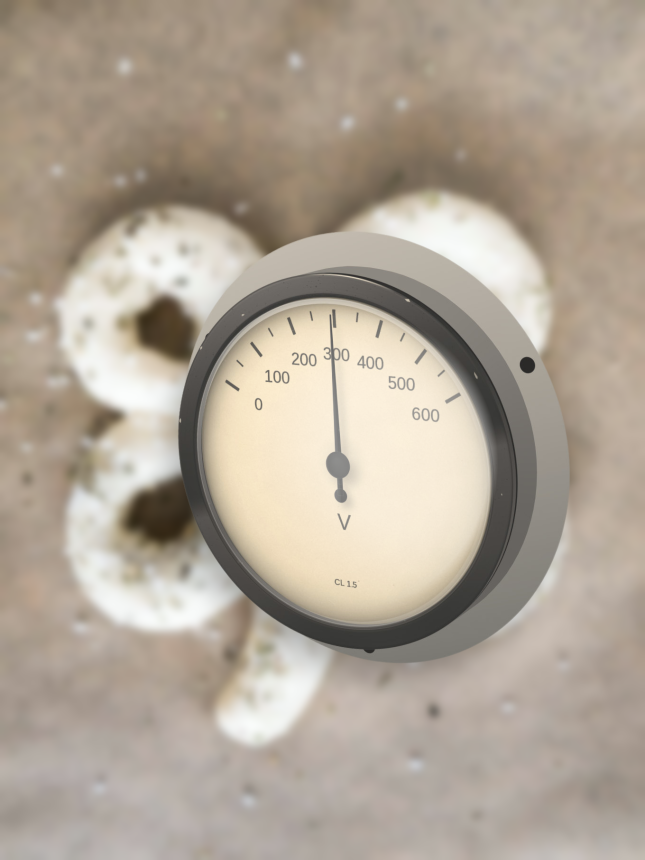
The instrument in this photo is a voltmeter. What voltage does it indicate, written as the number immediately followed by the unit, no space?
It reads 300V
